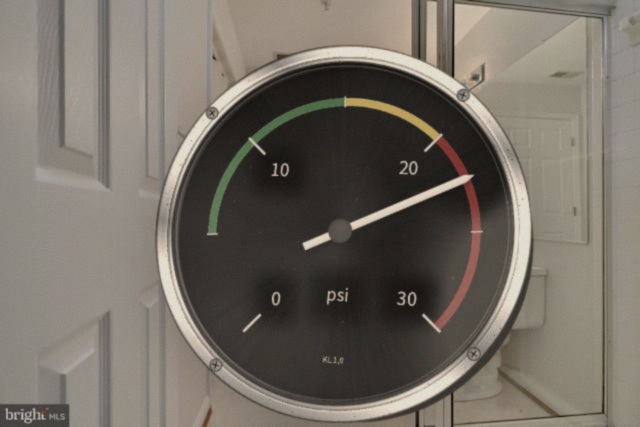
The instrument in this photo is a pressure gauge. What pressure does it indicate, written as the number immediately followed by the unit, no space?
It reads 22.5psi
